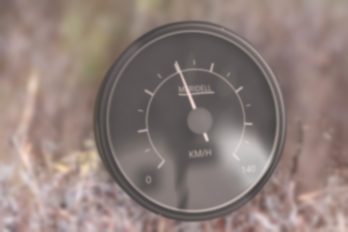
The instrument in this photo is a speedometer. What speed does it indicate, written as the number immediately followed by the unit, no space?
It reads 60km/h
